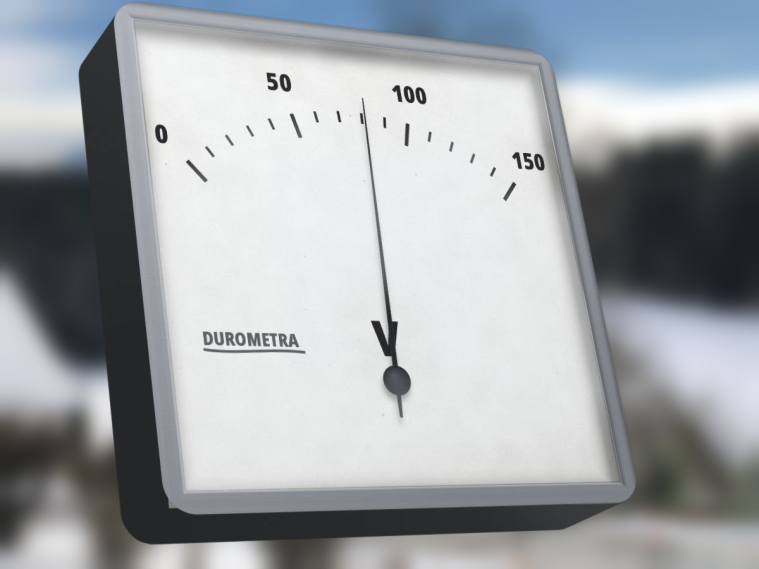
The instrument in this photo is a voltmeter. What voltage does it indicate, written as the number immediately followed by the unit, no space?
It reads 80V
